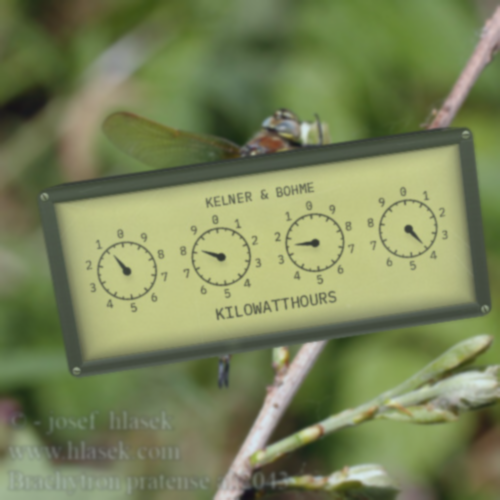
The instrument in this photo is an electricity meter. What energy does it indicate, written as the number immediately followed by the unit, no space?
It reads 824kWh
